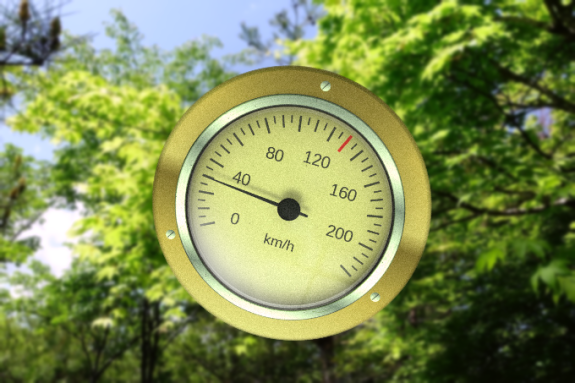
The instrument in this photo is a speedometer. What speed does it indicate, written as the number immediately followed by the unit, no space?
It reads 30km/h
